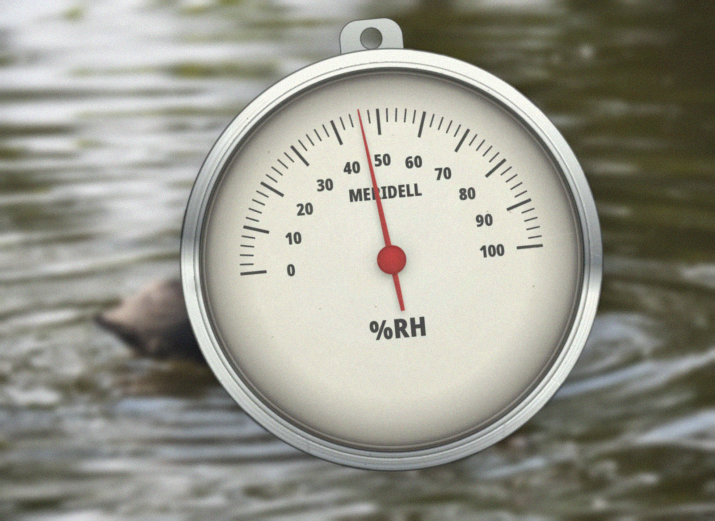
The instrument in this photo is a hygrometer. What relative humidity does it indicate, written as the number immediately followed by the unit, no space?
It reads 46%
